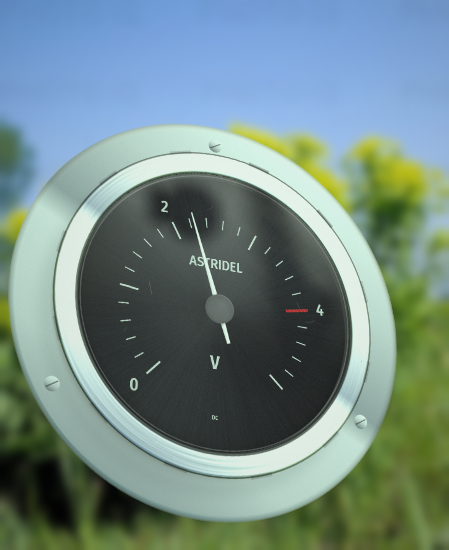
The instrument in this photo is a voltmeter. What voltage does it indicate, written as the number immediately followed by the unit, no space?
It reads 2.2V
